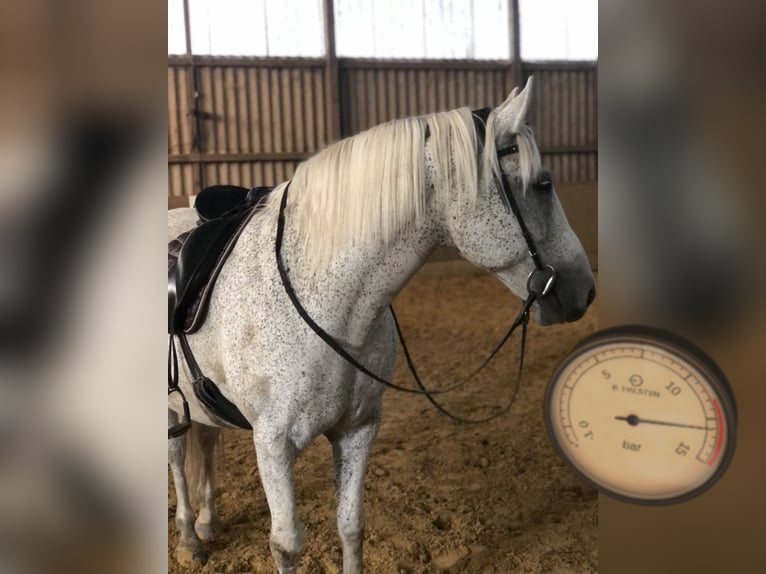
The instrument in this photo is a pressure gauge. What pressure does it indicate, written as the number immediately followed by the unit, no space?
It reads 13bar
